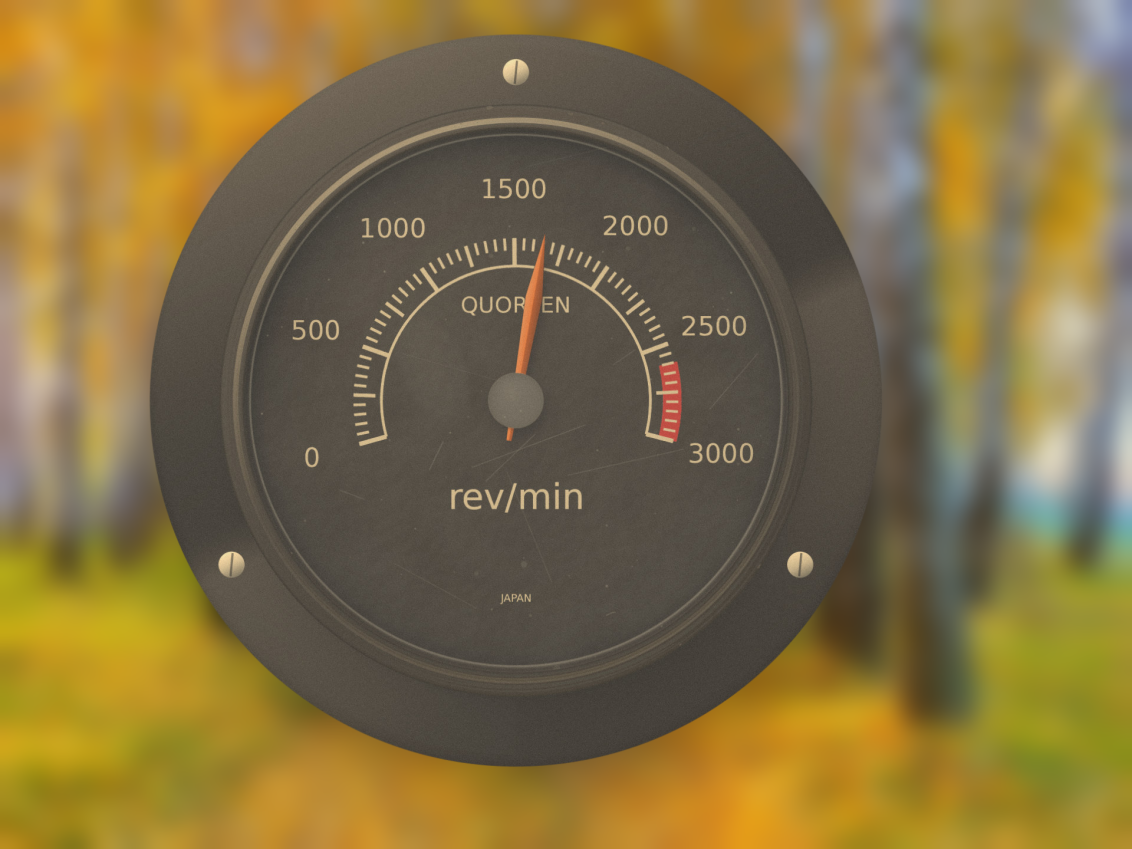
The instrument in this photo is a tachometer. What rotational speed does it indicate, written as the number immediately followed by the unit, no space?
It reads 1650rpm
